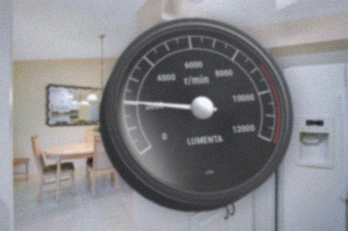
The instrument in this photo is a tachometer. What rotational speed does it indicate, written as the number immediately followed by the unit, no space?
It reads 2000rpm
